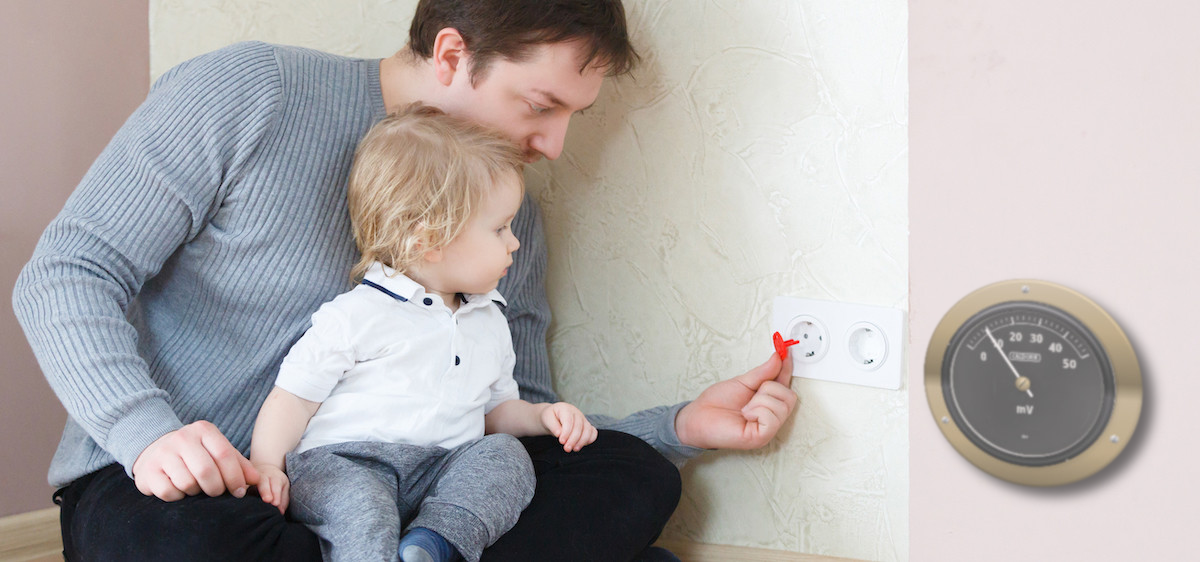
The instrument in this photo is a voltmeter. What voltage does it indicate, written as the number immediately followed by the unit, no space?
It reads 10mV
